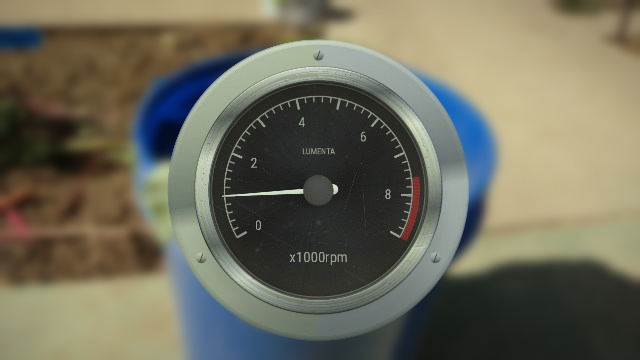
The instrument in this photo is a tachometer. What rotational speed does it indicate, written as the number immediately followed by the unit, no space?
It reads 1000rpm
